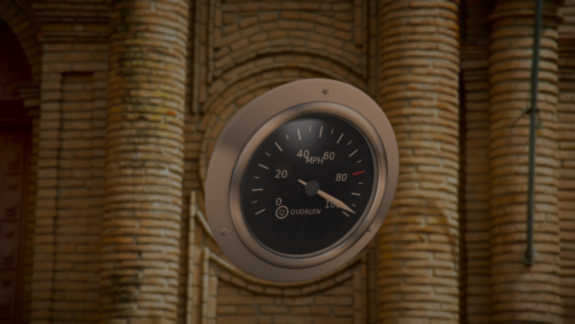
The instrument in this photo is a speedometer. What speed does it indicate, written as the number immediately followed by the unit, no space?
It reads 97.5mph
